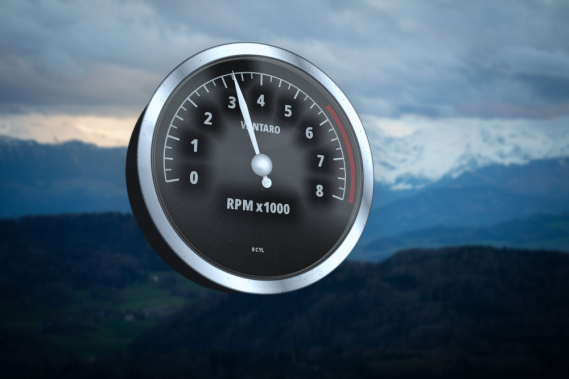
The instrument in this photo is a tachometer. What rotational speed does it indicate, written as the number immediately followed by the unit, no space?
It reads 3250rpm
